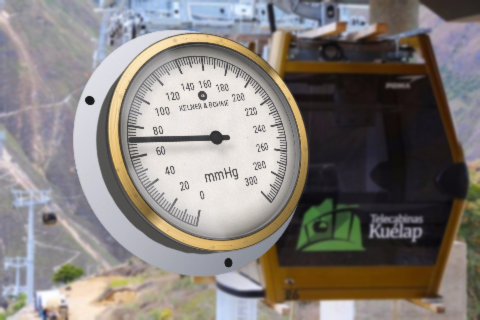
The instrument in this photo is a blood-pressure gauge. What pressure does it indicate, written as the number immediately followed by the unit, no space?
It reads 70mmHg
